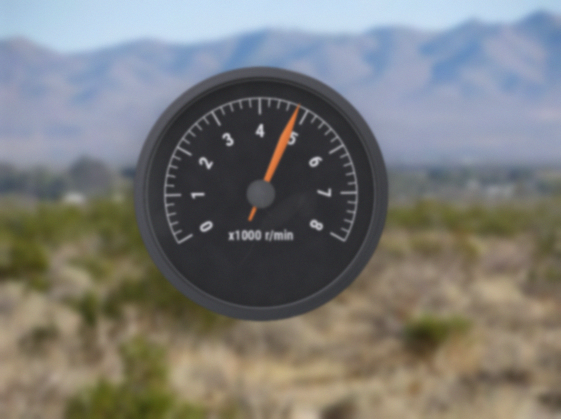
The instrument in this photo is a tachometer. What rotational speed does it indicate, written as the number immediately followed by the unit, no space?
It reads 4800rpm
